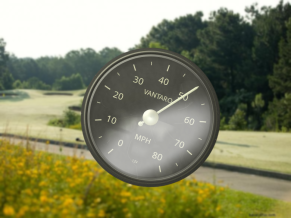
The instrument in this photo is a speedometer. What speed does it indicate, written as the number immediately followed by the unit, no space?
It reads 50mph
